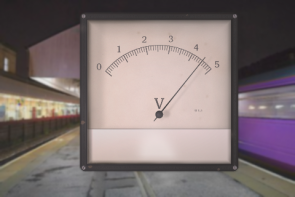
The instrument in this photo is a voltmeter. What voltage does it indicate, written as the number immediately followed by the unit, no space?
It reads 4.5V
